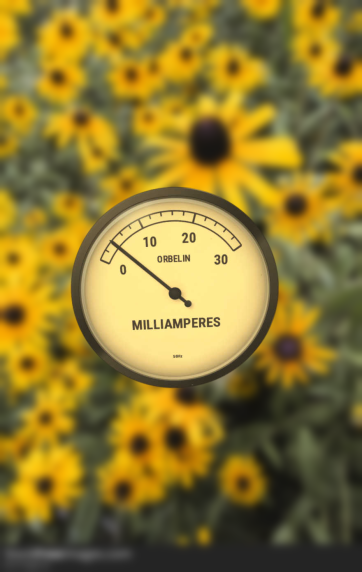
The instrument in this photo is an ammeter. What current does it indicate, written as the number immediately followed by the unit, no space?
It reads 4mA
